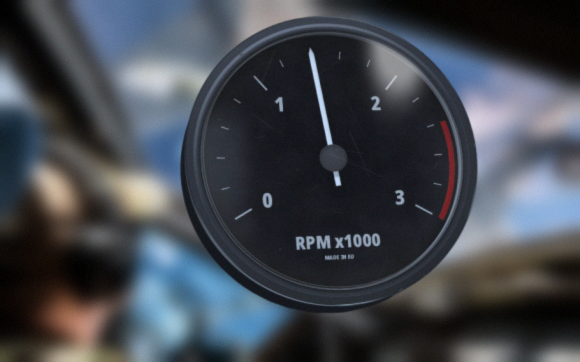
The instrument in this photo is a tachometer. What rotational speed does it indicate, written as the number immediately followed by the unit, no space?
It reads 1400rpm
